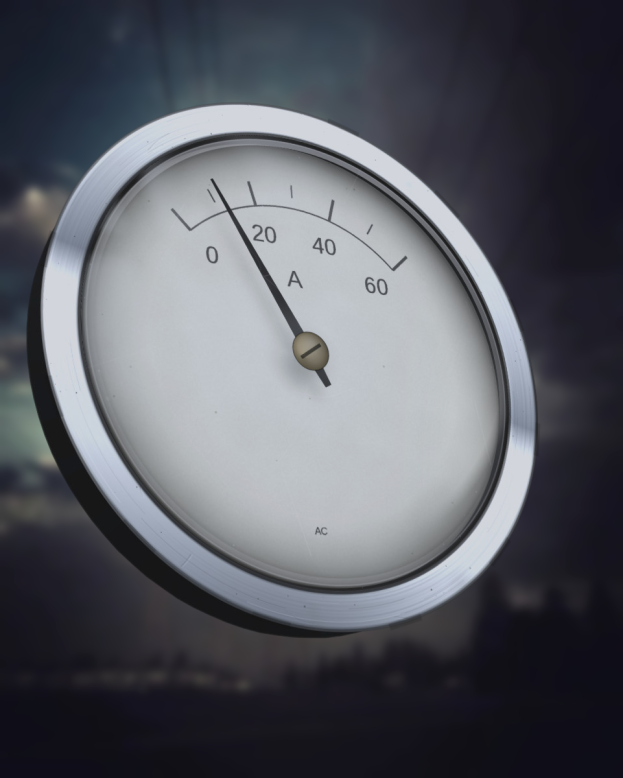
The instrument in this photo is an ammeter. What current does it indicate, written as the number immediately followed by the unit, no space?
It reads 10A
